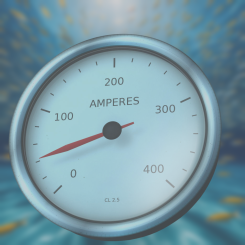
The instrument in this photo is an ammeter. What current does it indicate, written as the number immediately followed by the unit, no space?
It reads 40A
